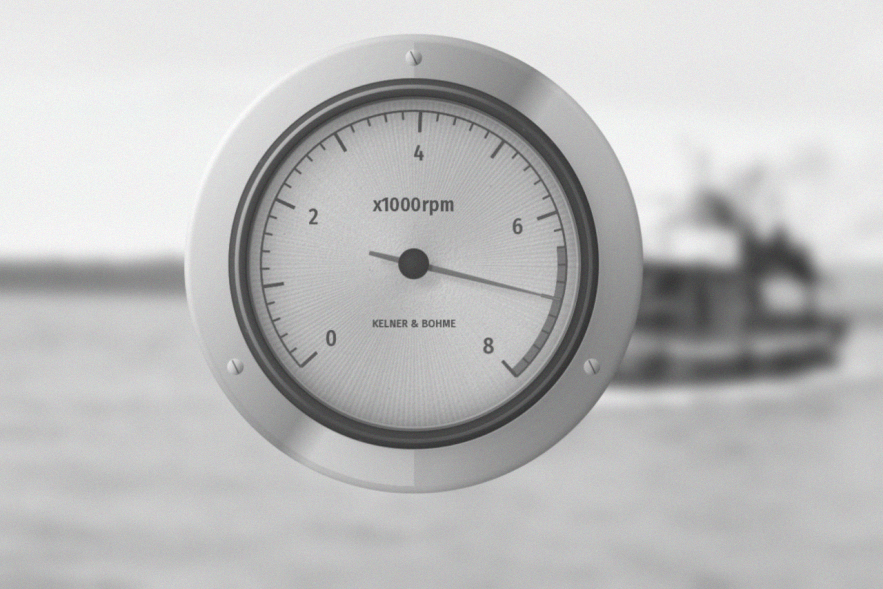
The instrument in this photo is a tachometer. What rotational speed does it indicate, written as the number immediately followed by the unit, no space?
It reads 7000rpm
